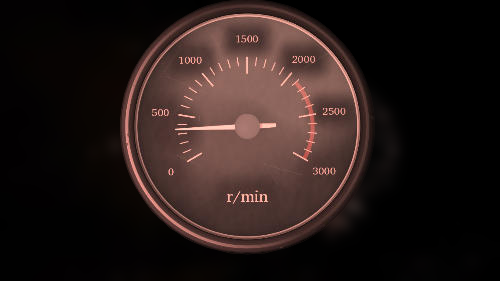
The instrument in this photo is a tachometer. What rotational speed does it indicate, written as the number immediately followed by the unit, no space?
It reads 350rpm
